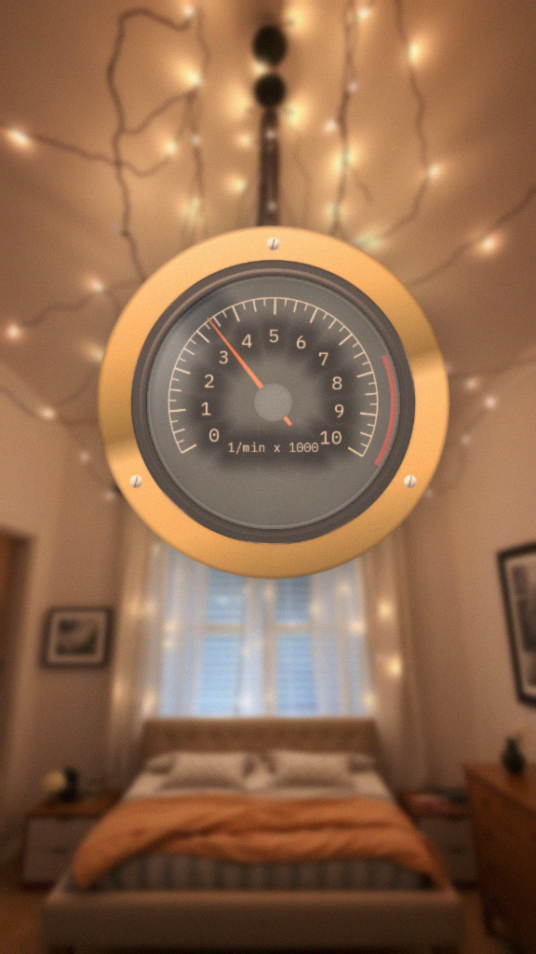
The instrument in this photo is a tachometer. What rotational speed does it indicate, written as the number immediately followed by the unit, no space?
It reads 3375rpm
